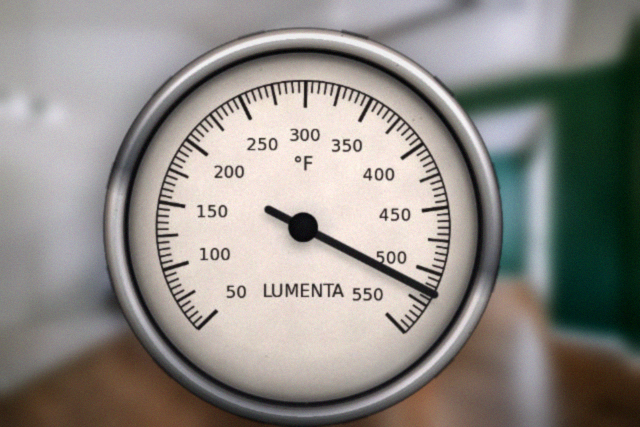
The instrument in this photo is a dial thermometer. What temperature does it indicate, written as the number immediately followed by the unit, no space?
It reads 515°F
